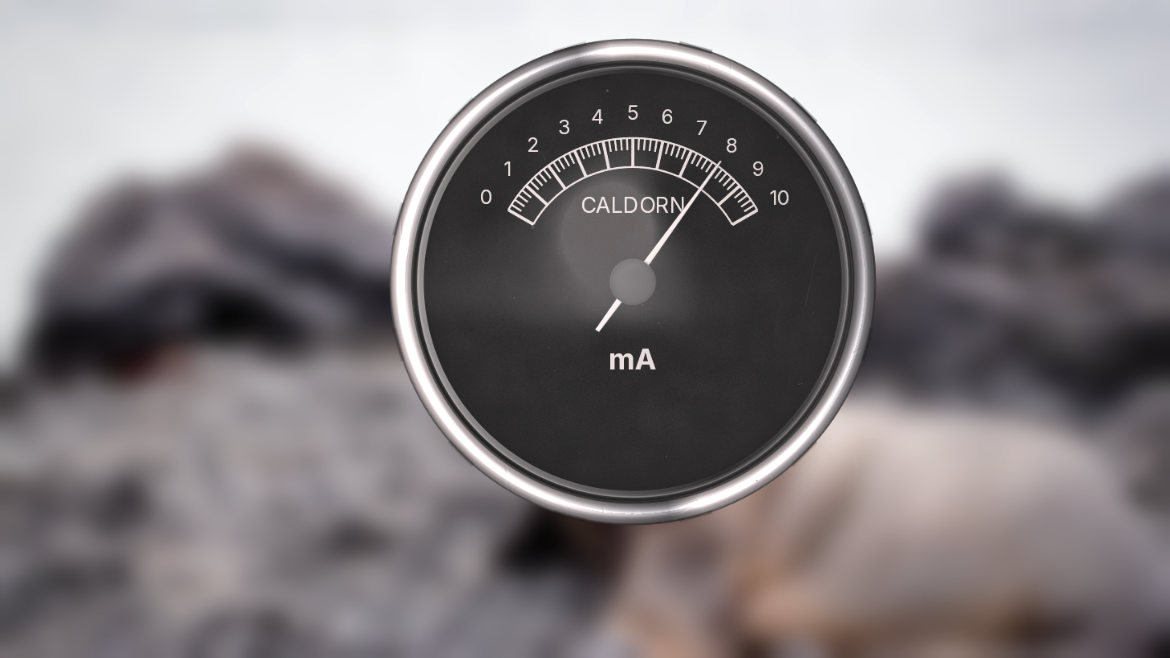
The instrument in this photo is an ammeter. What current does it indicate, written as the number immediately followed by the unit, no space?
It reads 8mA
